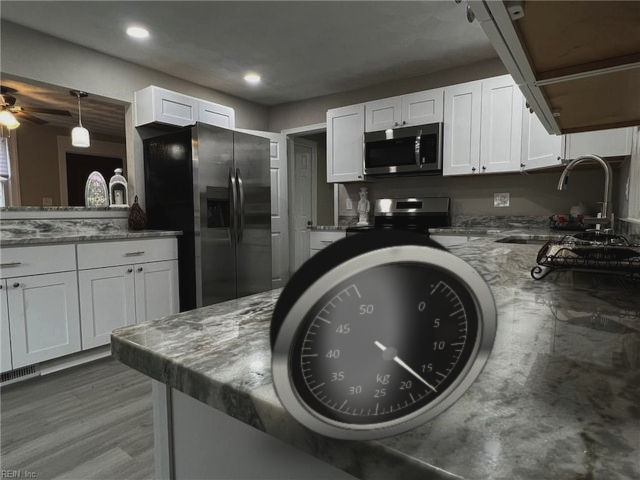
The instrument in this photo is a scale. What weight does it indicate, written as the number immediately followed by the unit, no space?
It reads 17kg
